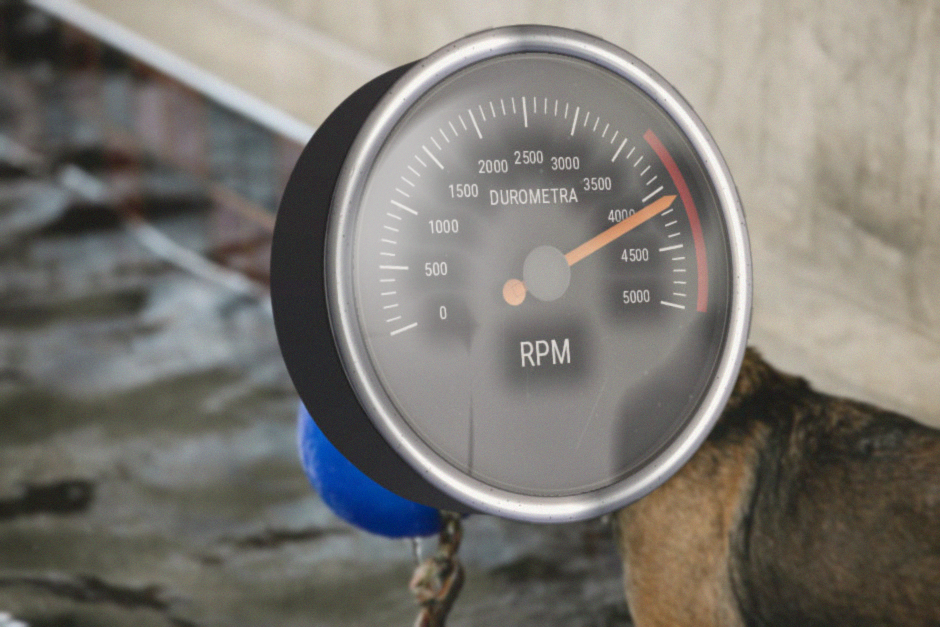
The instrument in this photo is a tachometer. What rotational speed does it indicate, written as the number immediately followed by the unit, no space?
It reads 4100rpm
